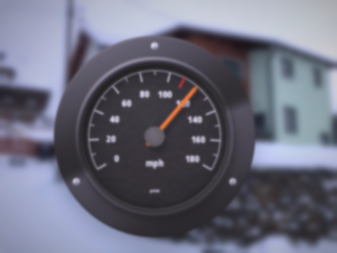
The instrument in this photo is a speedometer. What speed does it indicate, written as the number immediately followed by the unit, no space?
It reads 120mph
